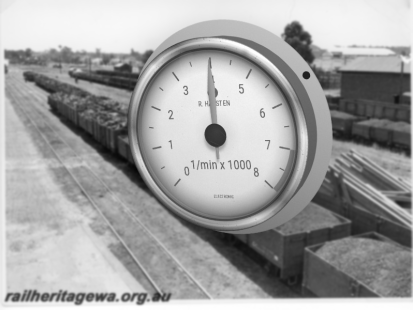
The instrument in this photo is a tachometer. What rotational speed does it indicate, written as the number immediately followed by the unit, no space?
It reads 4000rpm
